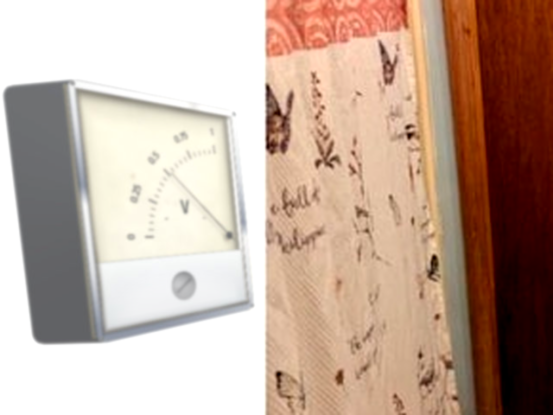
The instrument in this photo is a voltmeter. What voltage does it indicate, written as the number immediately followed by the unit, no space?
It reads 0.5V
